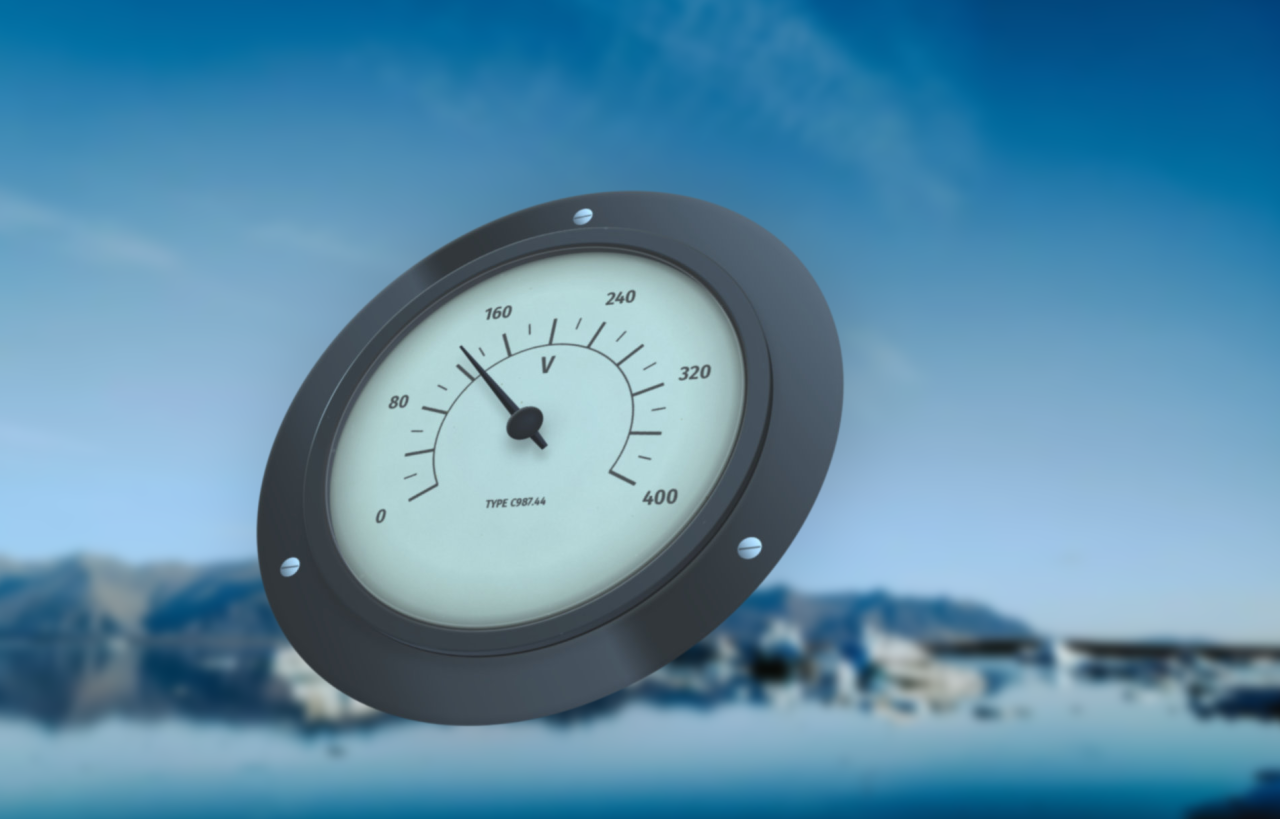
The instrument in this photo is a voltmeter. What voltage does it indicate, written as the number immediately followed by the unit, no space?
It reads 130V
